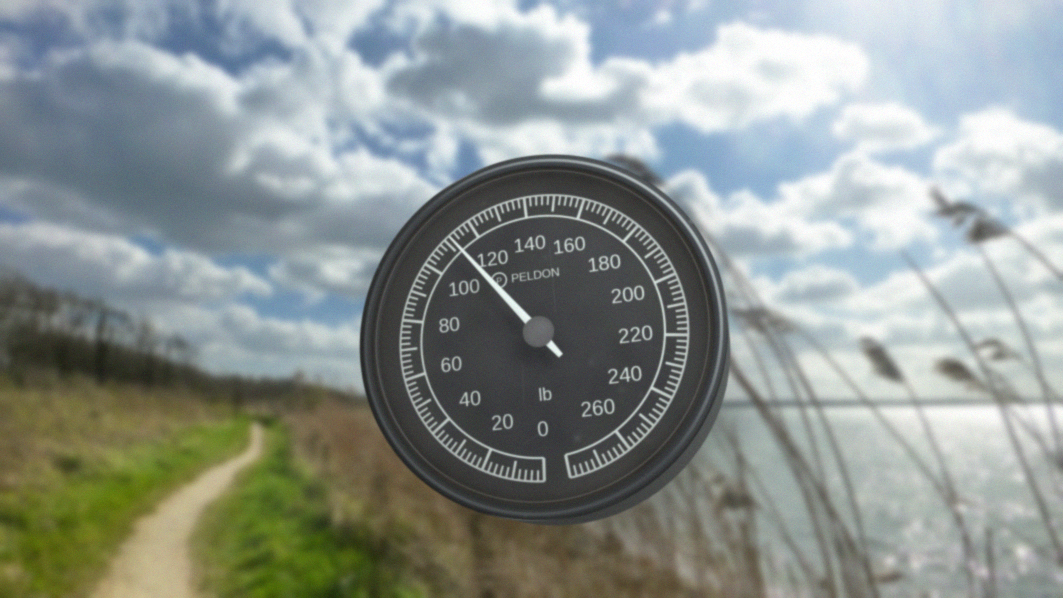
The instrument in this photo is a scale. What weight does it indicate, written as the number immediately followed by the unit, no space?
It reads 112lb
